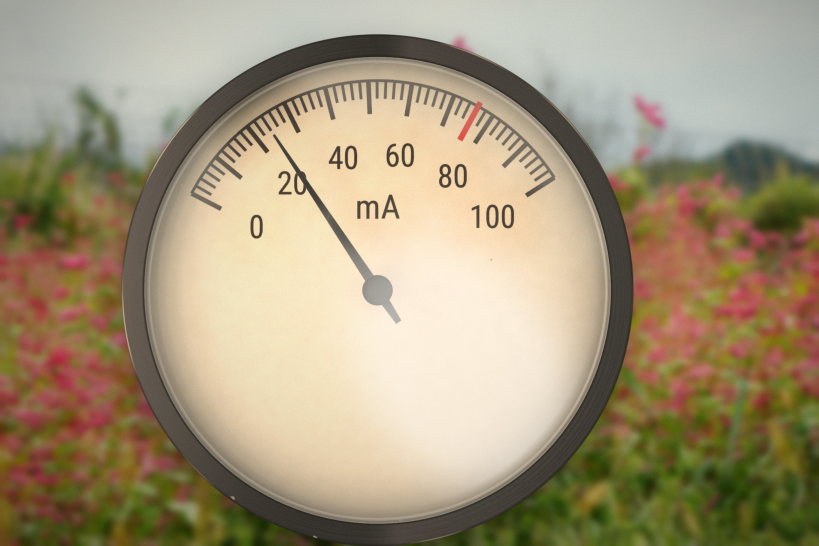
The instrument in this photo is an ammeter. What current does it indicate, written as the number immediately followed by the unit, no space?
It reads 24mA
